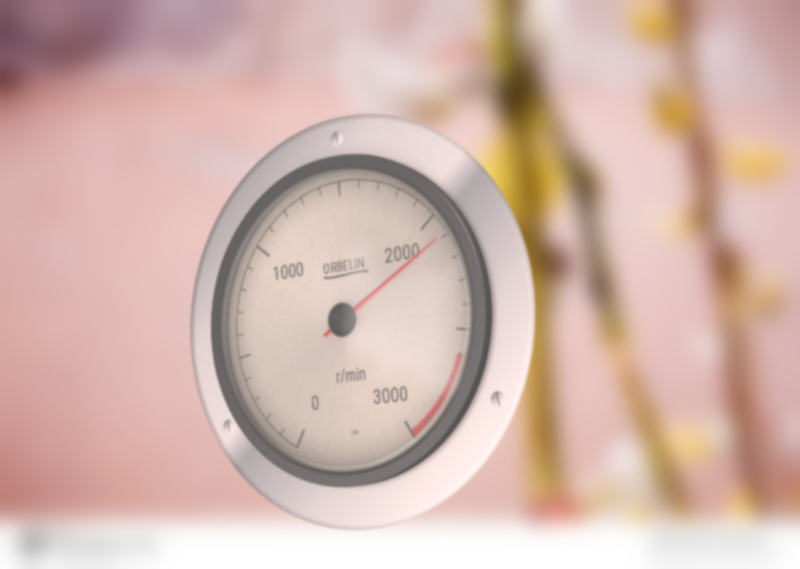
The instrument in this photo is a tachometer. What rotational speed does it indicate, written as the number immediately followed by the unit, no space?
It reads 2100rpm
